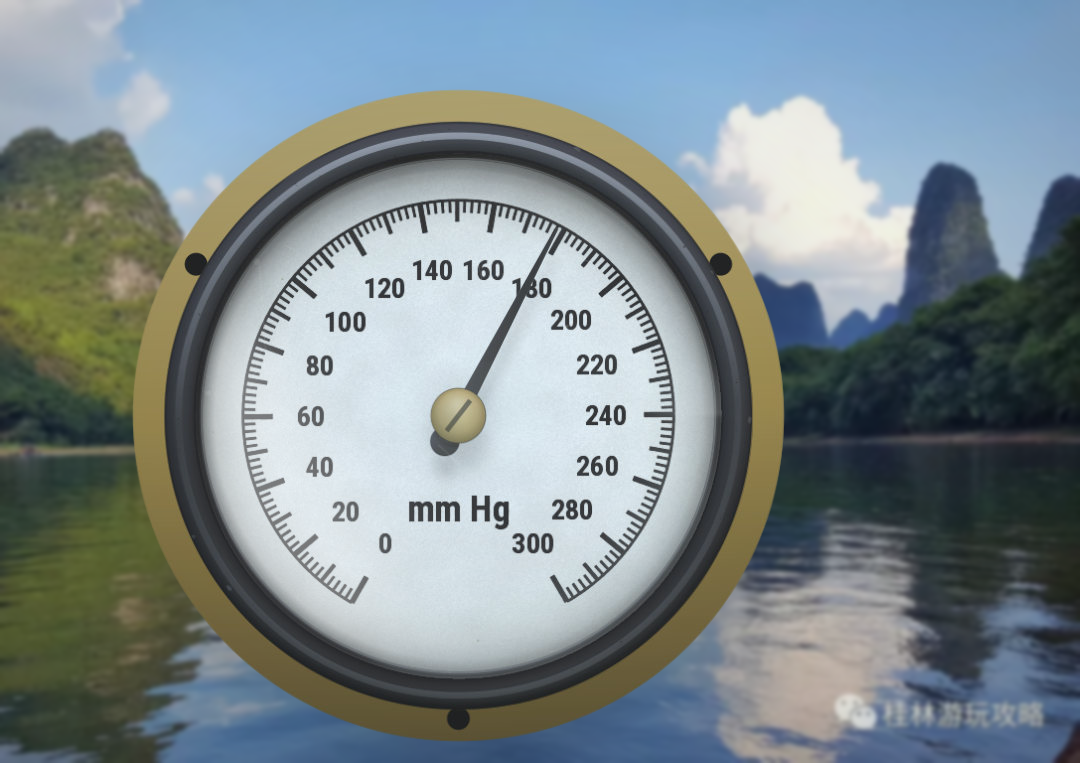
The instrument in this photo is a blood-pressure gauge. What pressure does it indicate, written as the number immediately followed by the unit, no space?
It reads 178mmHg
